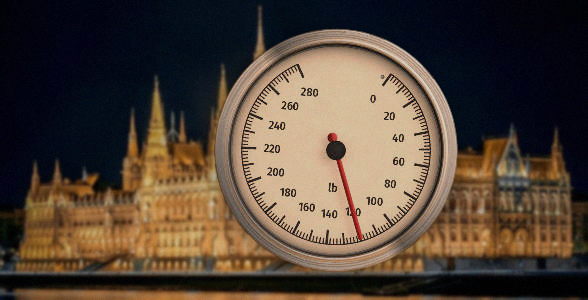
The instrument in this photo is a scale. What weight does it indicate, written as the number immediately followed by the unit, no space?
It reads 120lb
